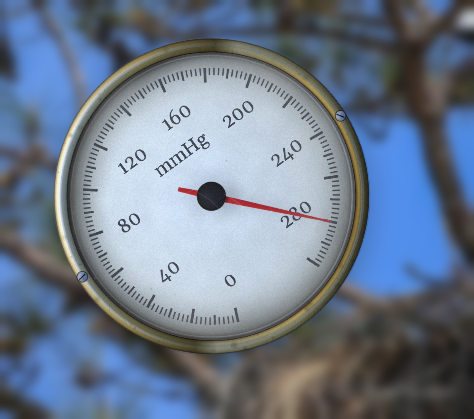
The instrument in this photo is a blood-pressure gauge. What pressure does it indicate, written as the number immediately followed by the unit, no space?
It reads 280mmHg
